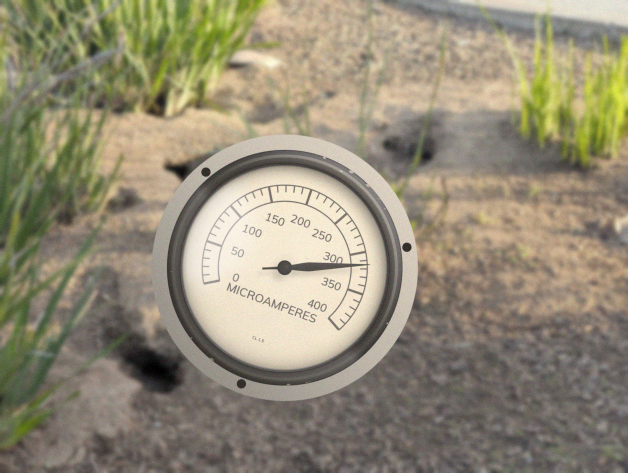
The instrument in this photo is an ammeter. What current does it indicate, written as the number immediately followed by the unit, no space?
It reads 315µA
